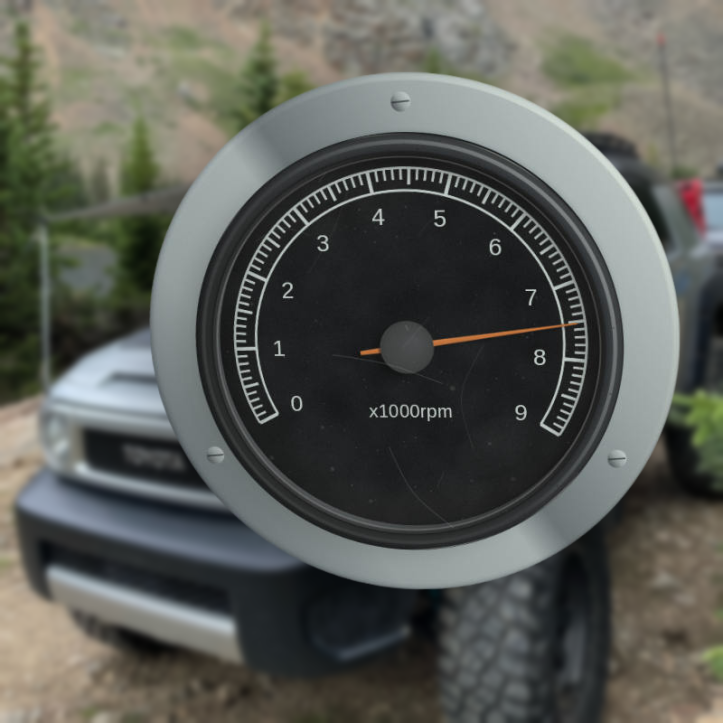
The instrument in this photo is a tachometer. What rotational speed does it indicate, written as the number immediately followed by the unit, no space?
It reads 7500rpm
